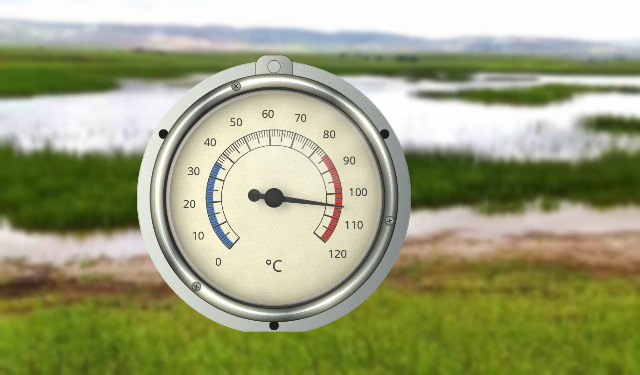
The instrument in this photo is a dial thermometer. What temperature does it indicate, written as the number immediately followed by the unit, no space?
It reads 105°C
